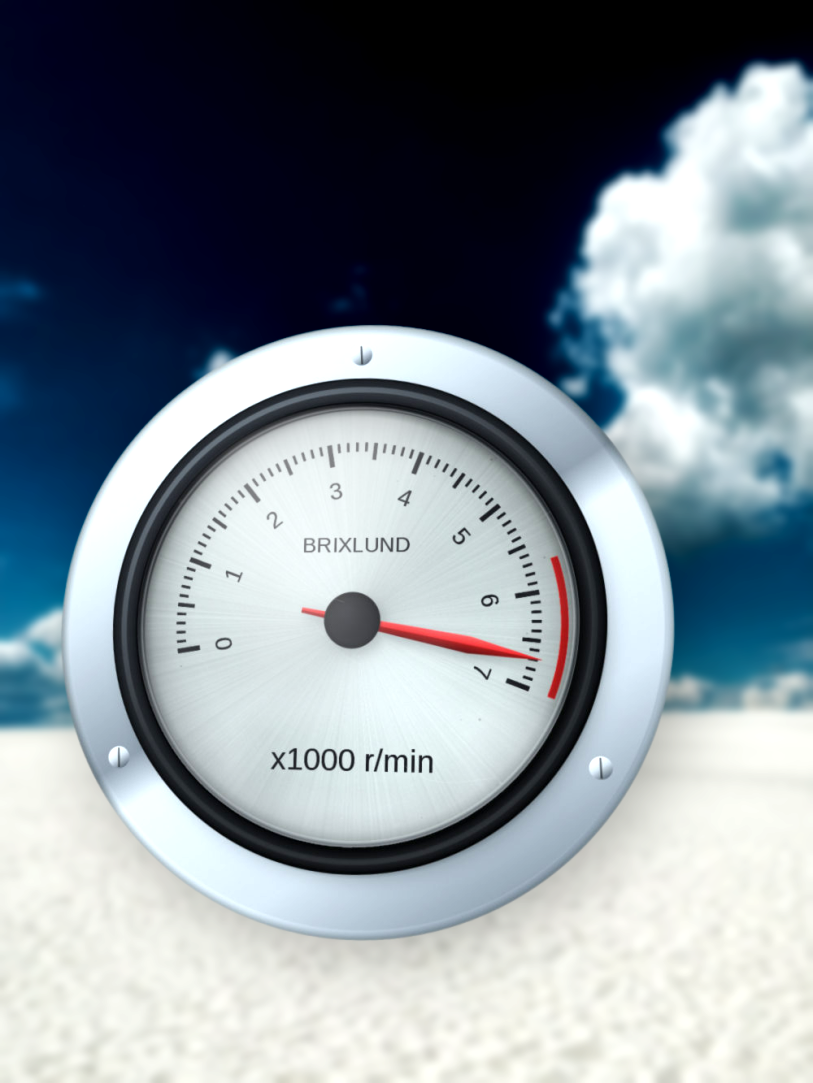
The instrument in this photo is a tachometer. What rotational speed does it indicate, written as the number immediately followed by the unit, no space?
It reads 6700rpm
